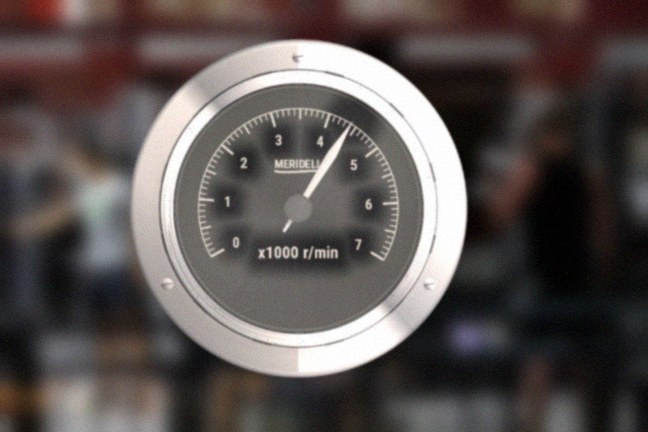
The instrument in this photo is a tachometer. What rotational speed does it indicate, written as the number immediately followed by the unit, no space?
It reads 4400rpm
